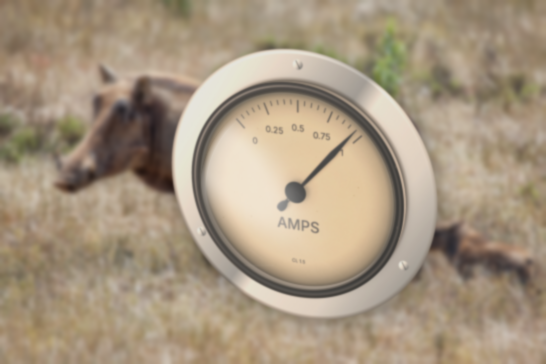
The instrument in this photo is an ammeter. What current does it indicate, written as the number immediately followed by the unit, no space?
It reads 0.95A
